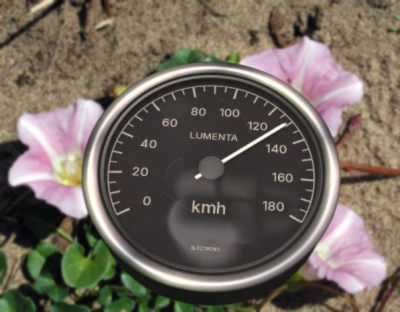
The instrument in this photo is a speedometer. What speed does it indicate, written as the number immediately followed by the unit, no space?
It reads 130km/h
